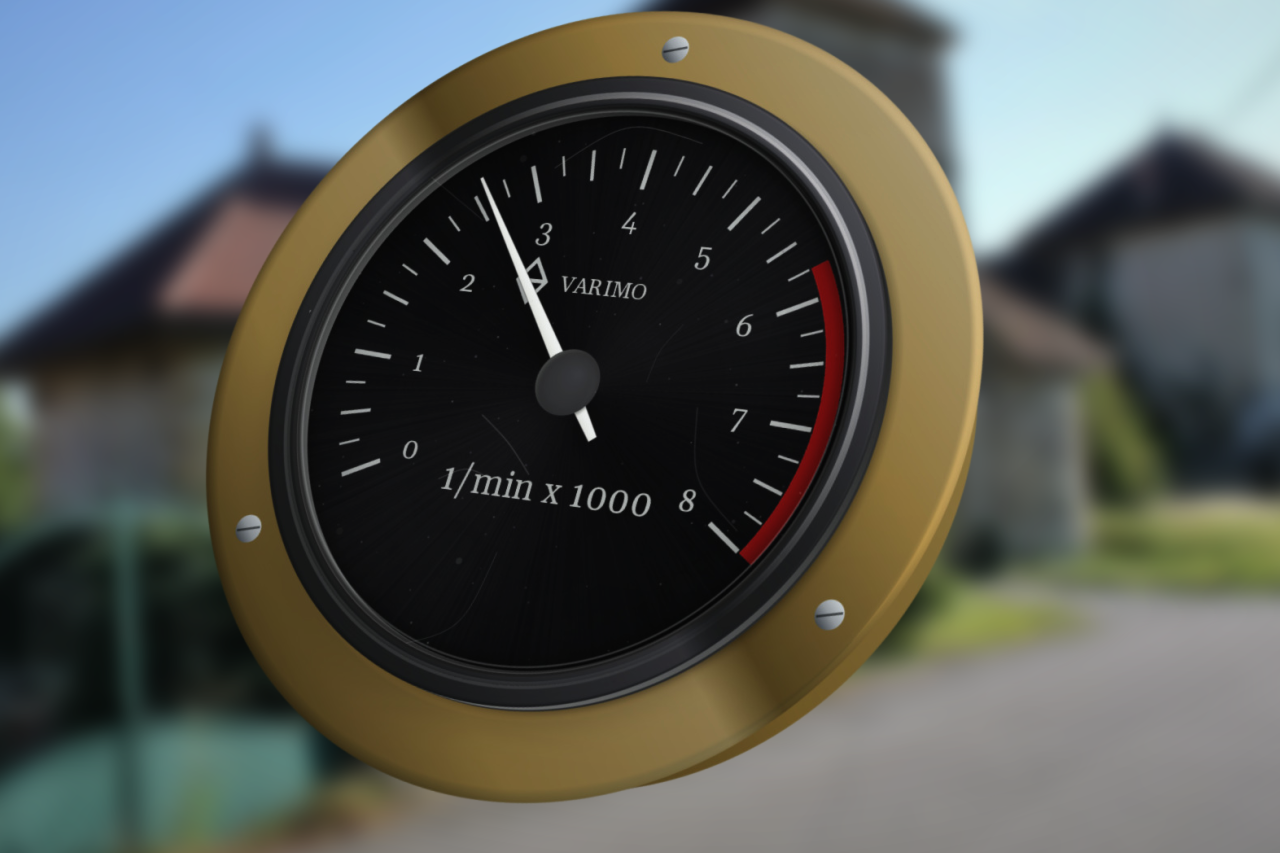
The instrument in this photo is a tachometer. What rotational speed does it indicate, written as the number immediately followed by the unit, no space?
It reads 2625rpm
